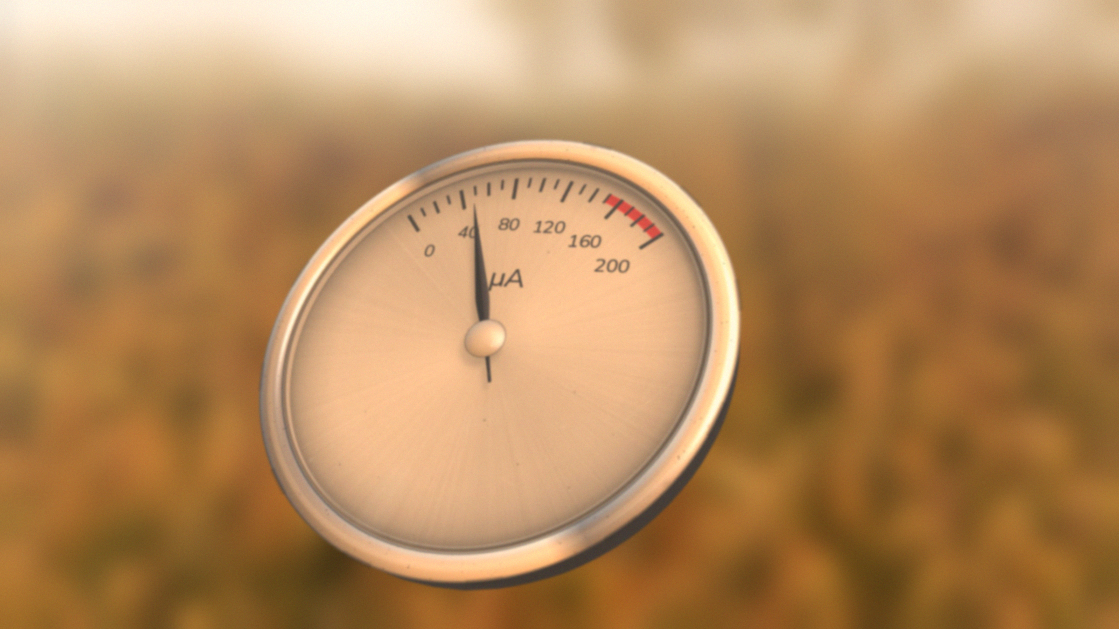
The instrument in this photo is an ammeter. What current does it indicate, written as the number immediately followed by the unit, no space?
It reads 50µA
